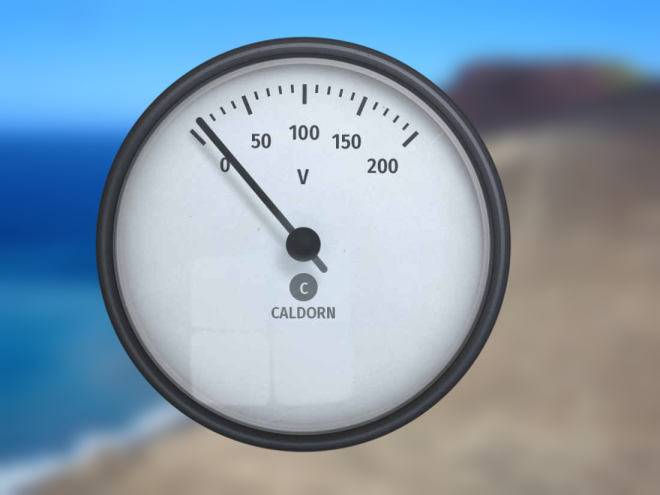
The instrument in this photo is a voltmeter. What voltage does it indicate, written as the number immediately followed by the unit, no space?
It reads 10V
